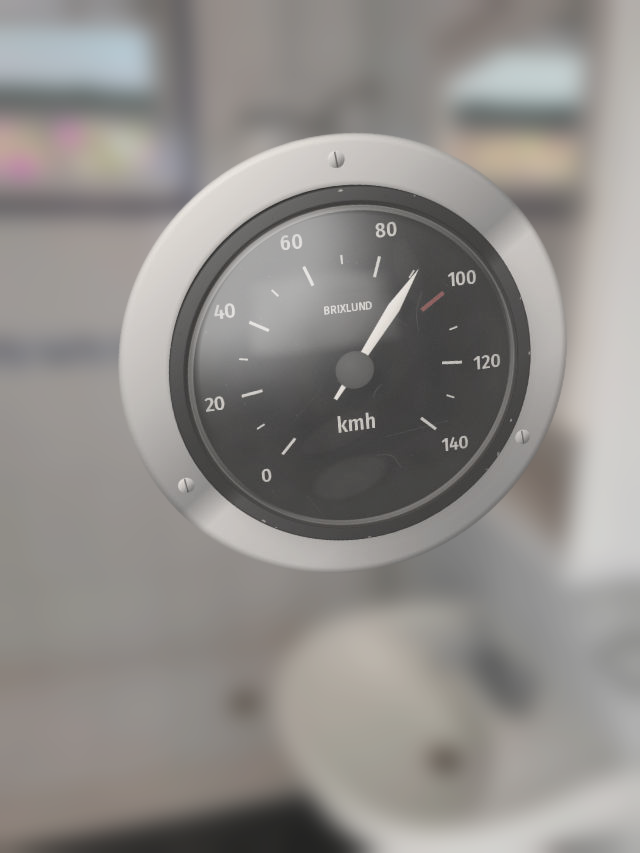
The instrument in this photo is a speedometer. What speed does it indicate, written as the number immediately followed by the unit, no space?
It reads 90km/h
